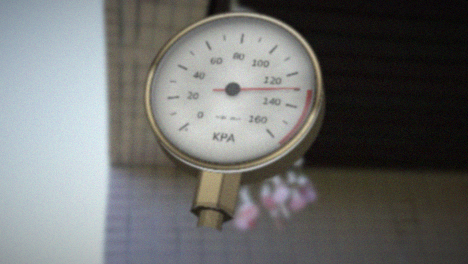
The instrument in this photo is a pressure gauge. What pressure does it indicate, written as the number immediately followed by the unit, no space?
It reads 130kPa
